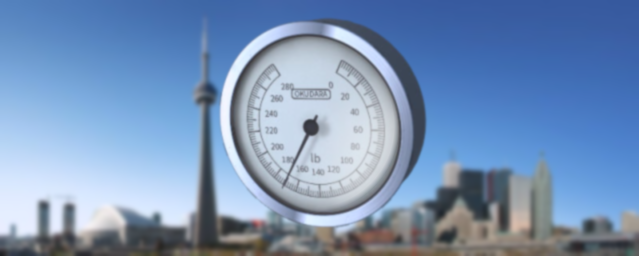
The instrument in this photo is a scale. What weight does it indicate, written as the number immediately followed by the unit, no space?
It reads 170lb
